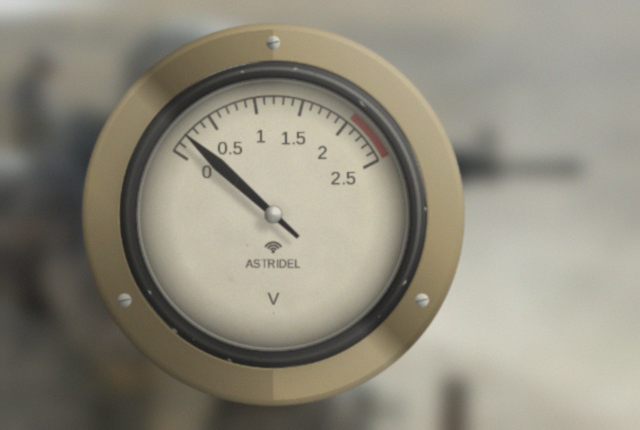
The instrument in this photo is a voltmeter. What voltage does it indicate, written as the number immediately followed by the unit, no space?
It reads 0.2V
